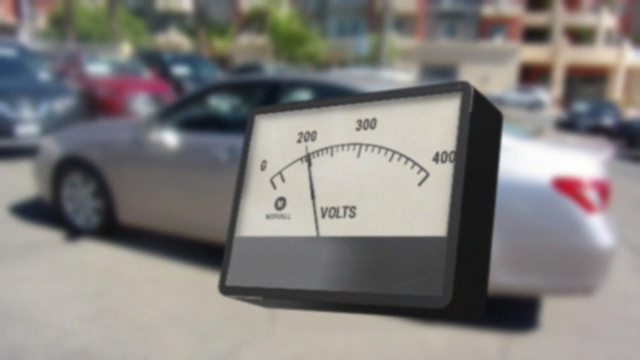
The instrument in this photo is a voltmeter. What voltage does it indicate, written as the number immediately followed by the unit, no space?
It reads 200V
